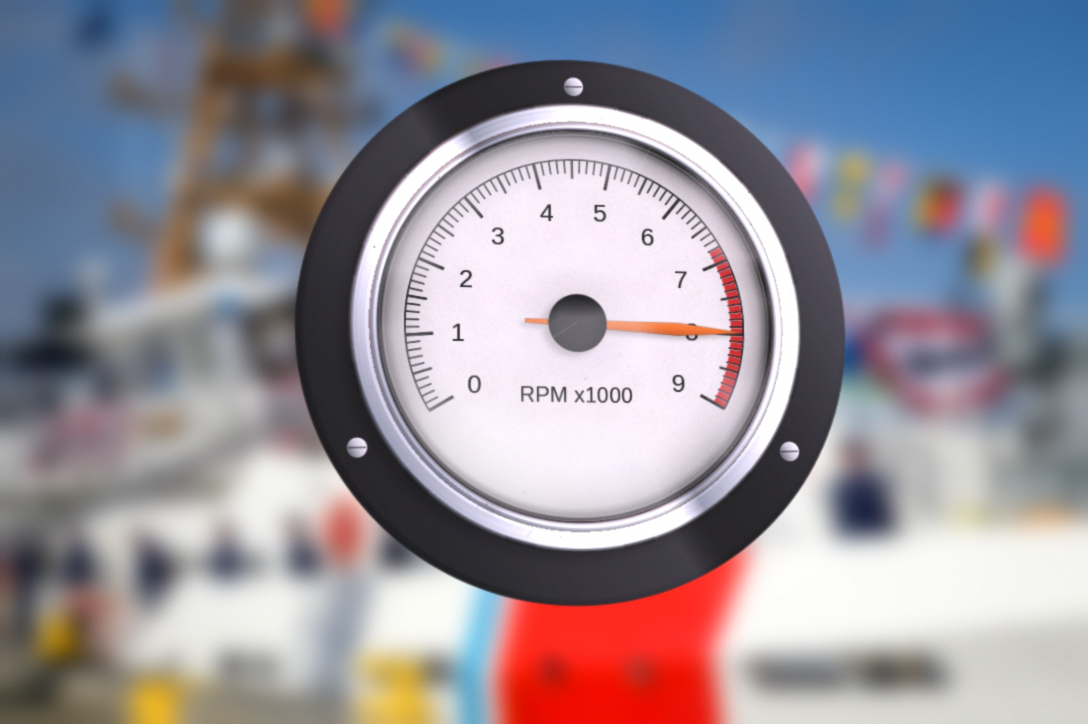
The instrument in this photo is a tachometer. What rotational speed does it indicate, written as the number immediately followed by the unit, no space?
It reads 8000rpm
